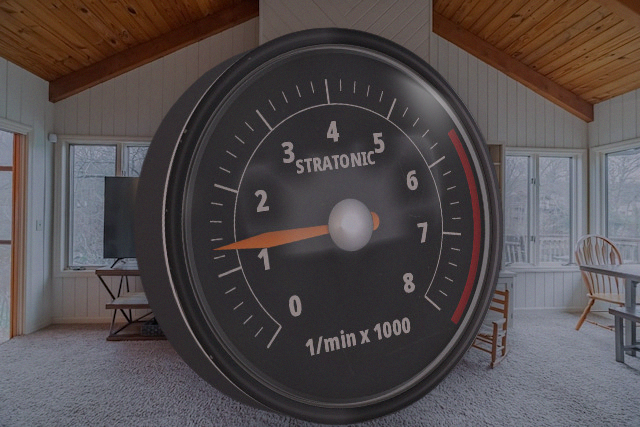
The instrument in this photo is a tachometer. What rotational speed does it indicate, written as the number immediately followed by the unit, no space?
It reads 1300rpm
